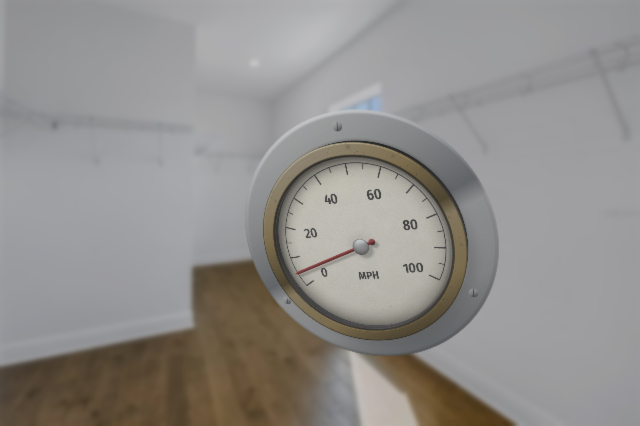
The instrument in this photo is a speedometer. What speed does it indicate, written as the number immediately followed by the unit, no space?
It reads 5mph
